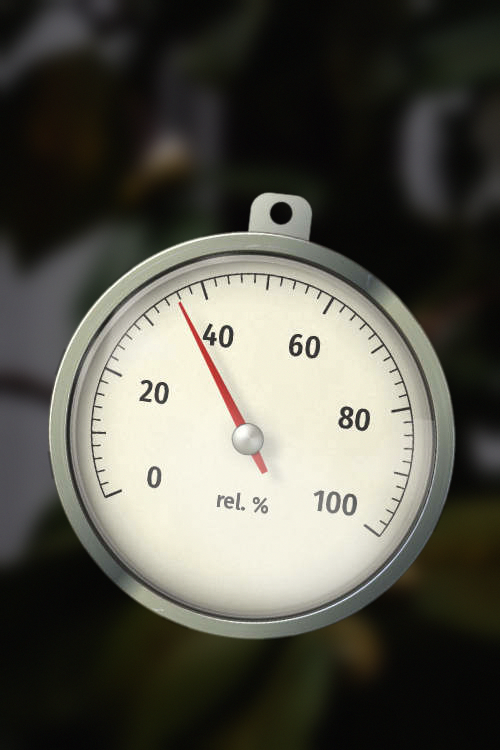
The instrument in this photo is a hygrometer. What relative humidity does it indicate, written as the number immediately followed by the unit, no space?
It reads 36%
